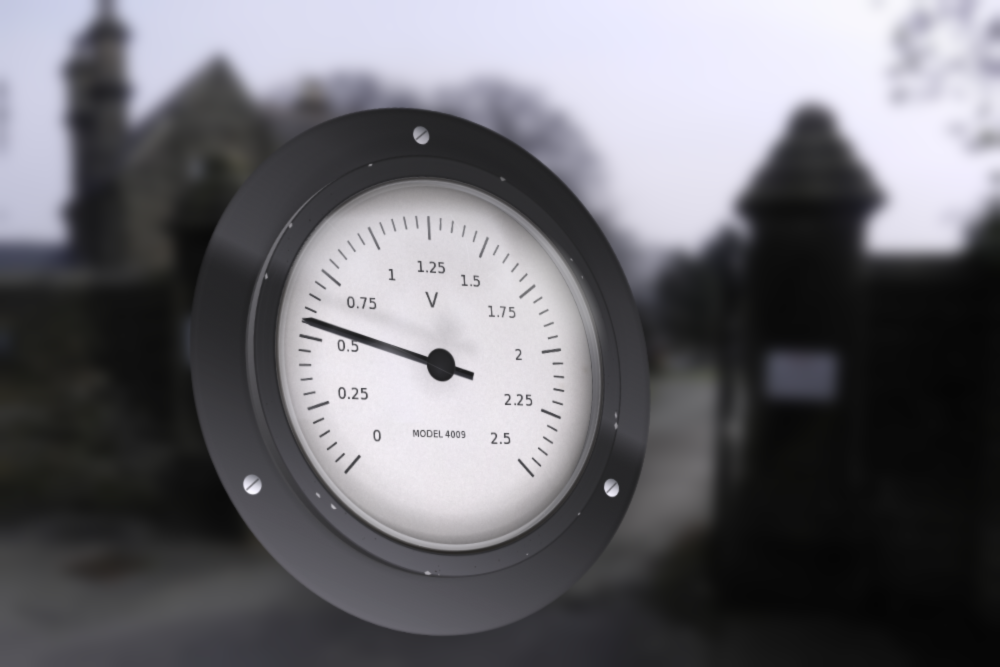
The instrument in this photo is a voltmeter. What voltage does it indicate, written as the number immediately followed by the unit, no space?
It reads 0.55V
